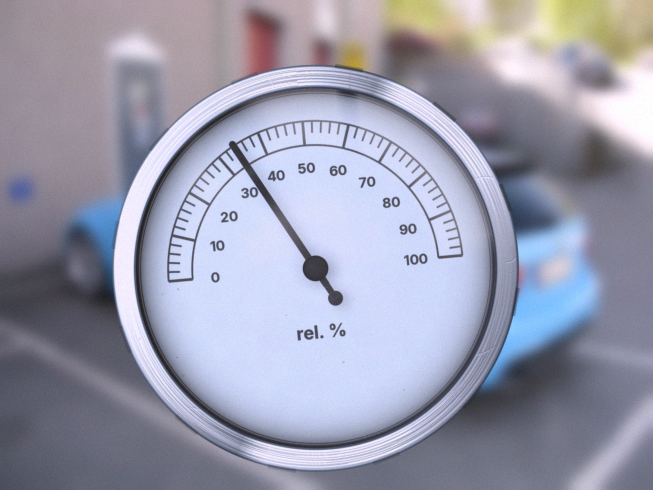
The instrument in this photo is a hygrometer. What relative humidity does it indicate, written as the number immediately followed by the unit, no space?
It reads 34%
